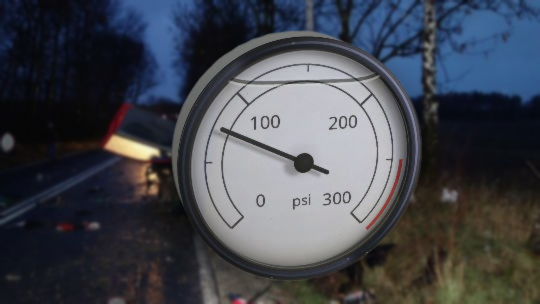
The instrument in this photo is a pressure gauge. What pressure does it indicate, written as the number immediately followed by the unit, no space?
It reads 75psi
